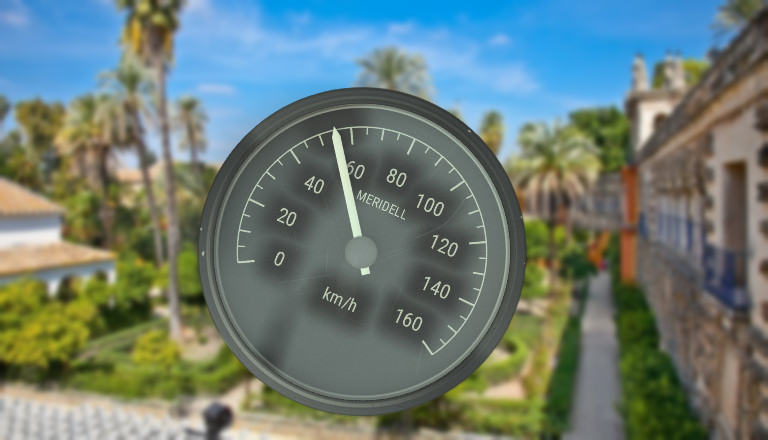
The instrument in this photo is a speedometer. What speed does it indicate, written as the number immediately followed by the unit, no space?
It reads 55km/h
